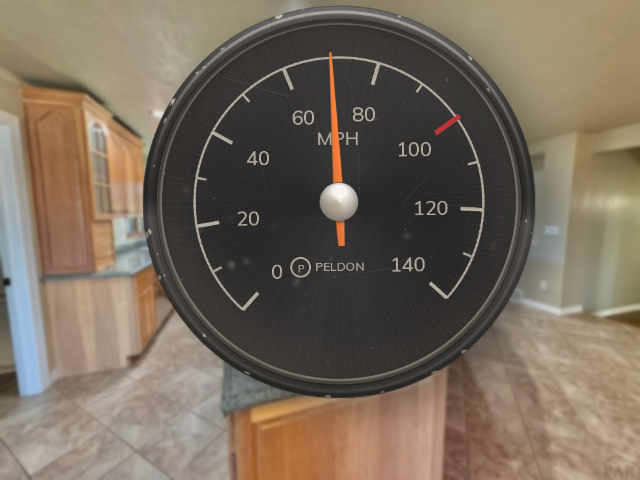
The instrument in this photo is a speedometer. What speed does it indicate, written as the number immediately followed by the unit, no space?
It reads 70mph
